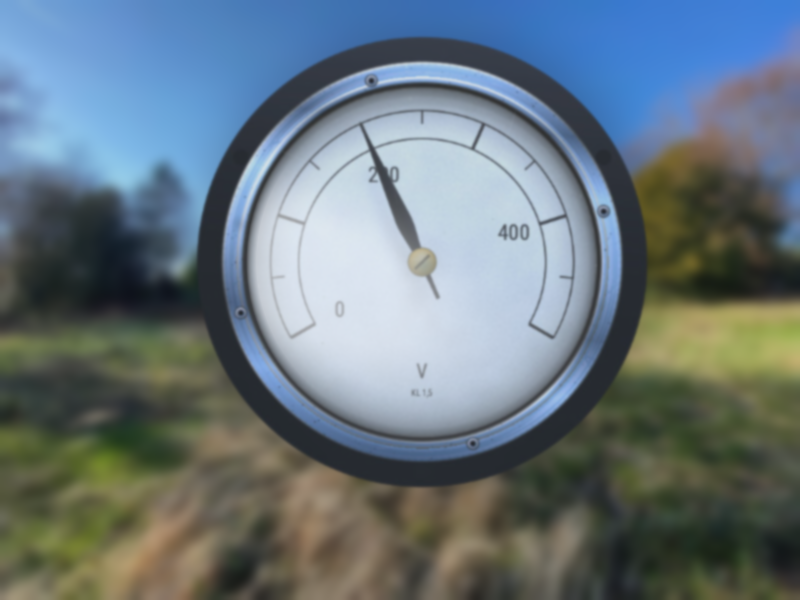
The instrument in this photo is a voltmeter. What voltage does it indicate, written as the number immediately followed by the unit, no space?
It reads 200V
